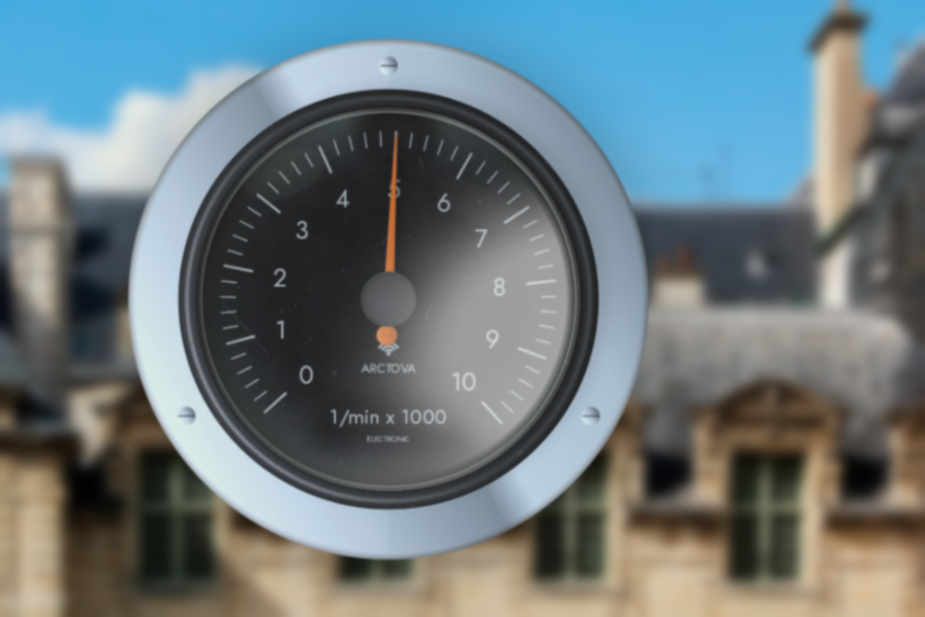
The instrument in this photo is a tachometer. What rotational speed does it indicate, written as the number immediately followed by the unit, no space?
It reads 5000rpm
